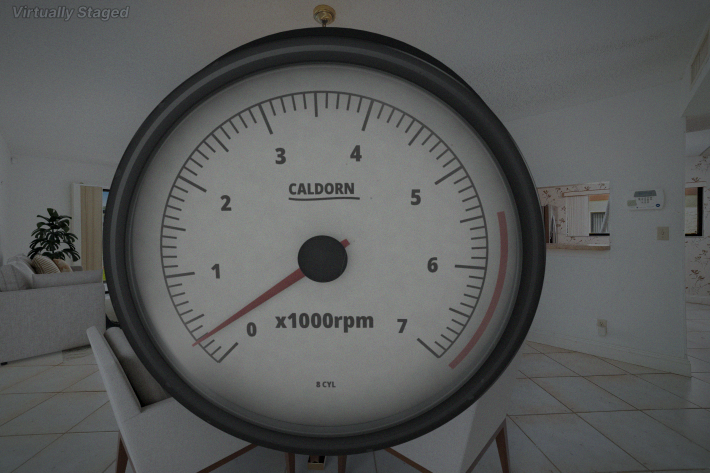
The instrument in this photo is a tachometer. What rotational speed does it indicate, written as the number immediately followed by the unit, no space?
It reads 300rpm
